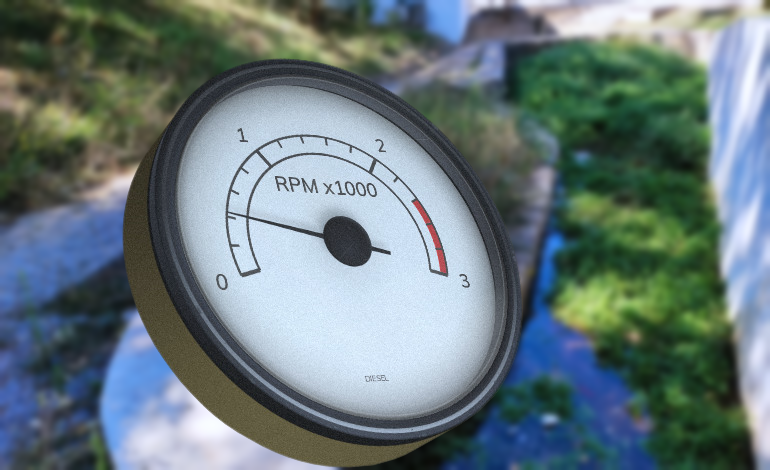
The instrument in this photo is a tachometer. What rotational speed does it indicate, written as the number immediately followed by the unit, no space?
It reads 400rpm
